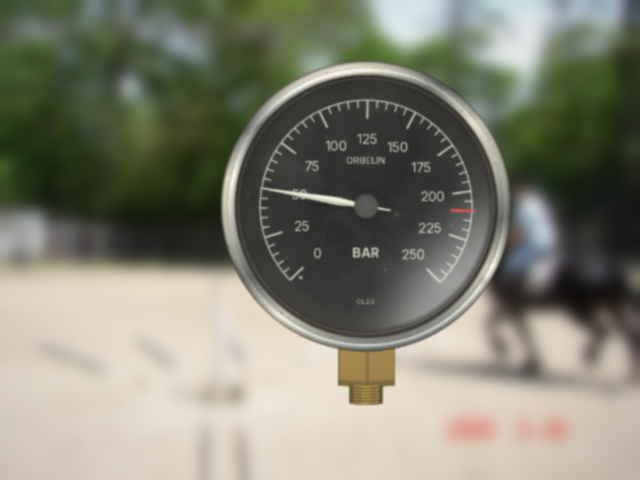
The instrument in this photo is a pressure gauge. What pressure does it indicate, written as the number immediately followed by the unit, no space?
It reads 50bar
